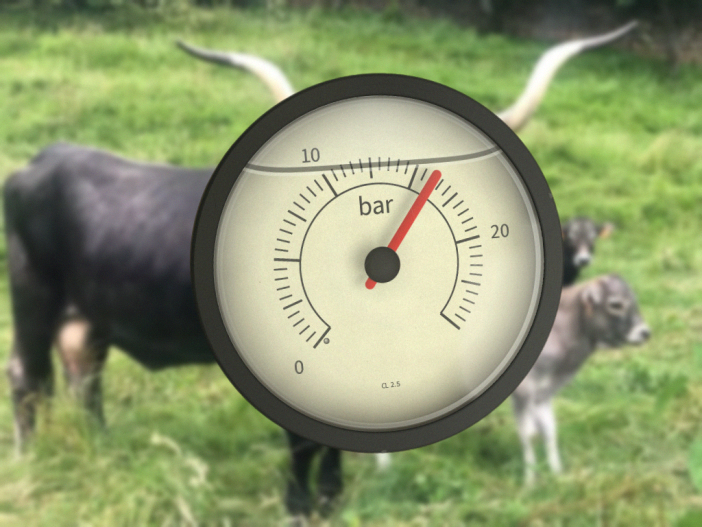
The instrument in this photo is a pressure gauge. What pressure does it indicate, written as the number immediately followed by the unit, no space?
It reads 16bar
